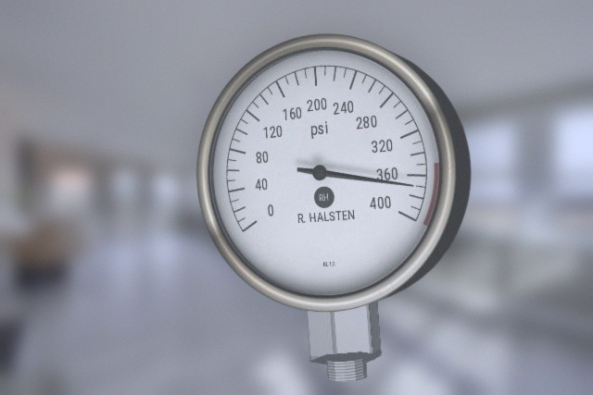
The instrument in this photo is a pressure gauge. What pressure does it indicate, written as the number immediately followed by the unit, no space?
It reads 370psi
